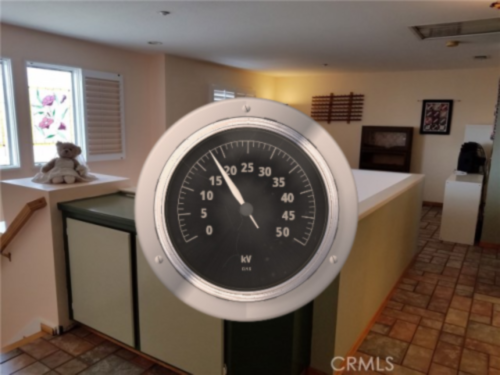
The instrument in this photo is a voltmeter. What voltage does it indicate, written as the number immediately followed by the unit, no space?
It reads 18kV
